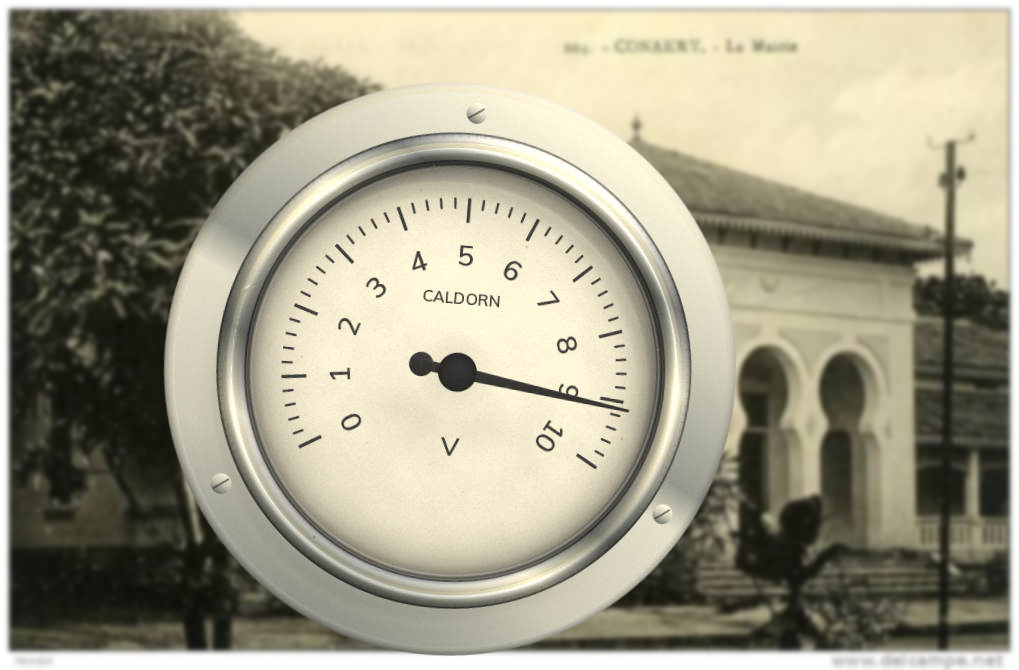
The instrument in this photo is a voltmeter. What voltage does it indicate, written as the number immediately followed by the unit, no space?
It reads 9.1V
